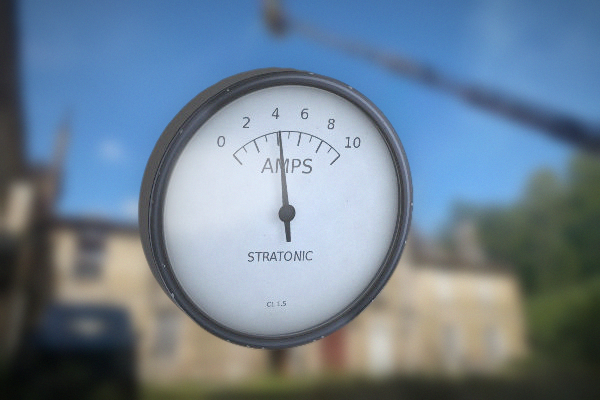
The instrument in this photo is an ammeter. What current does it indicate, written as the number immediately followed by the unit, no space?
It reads 4A
